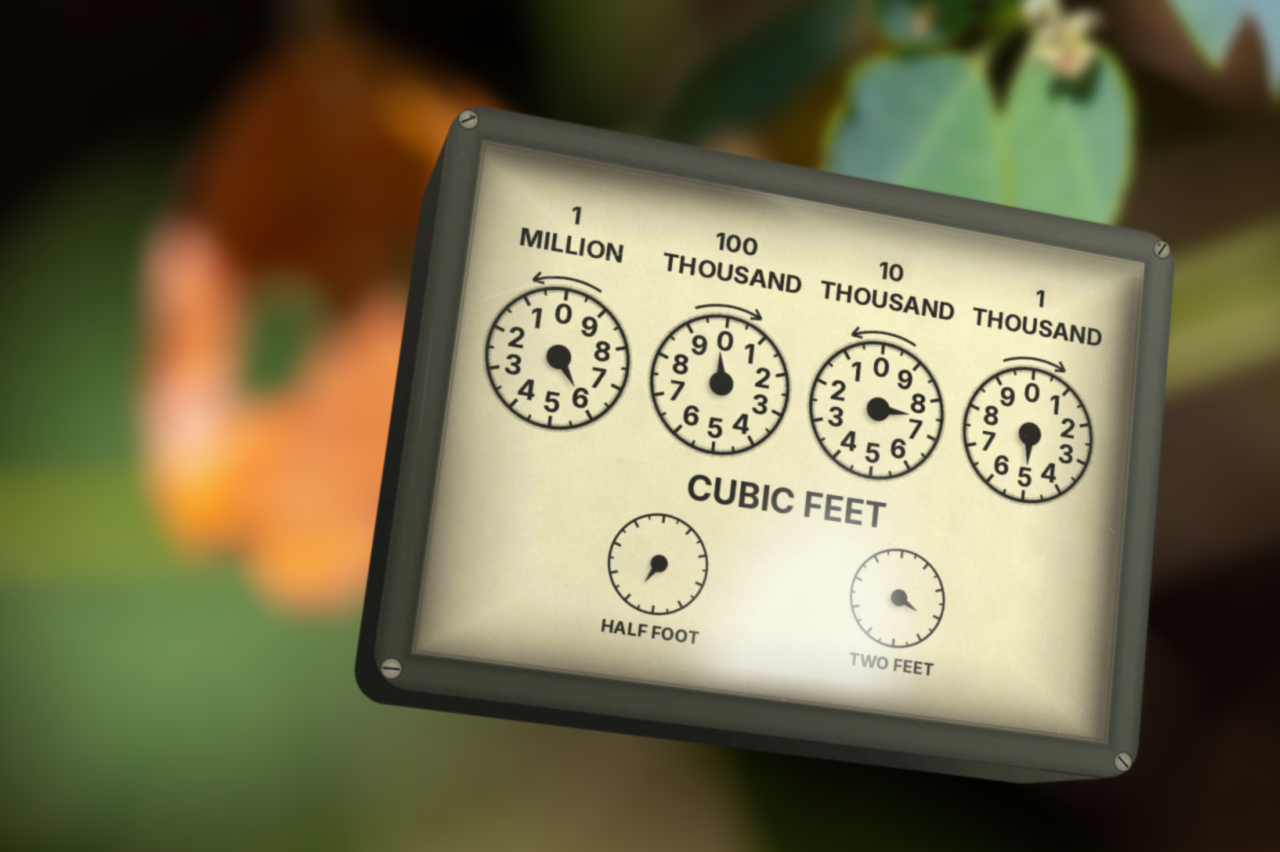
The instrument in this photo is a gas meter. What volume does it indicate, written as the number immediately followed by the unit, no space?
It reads 597500ft³
